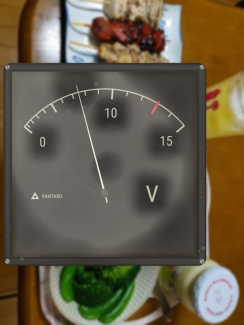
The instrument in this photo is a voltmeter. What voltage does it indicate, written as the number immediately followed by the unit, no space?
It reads 7.5V
